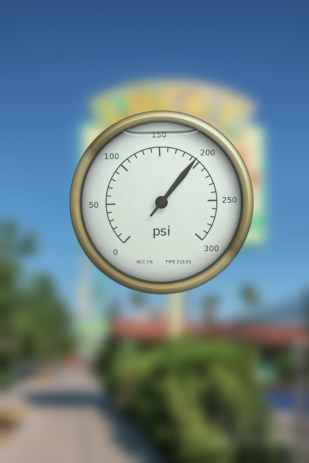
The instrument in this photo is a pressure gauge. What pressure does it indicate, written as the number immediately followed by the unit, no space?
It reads 195psi
